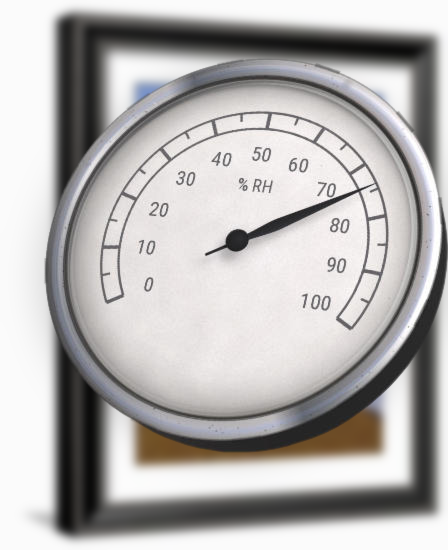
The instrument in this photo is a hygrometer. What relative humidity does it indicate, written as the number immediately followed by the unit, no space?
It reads 75%
